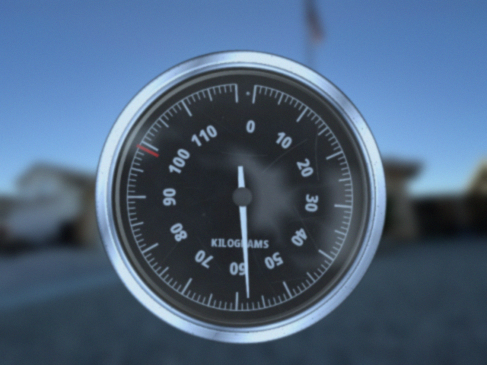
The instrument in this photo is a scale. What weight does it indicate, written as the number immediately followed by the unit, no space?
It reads 58kg
